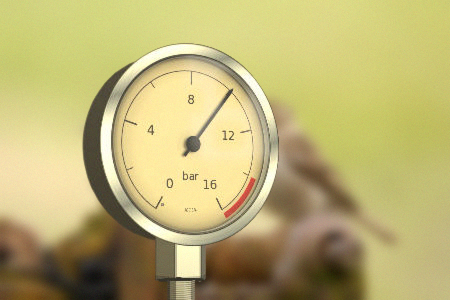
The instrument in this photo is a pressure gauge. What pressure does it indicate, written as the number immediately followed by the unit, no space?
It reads 10bar
